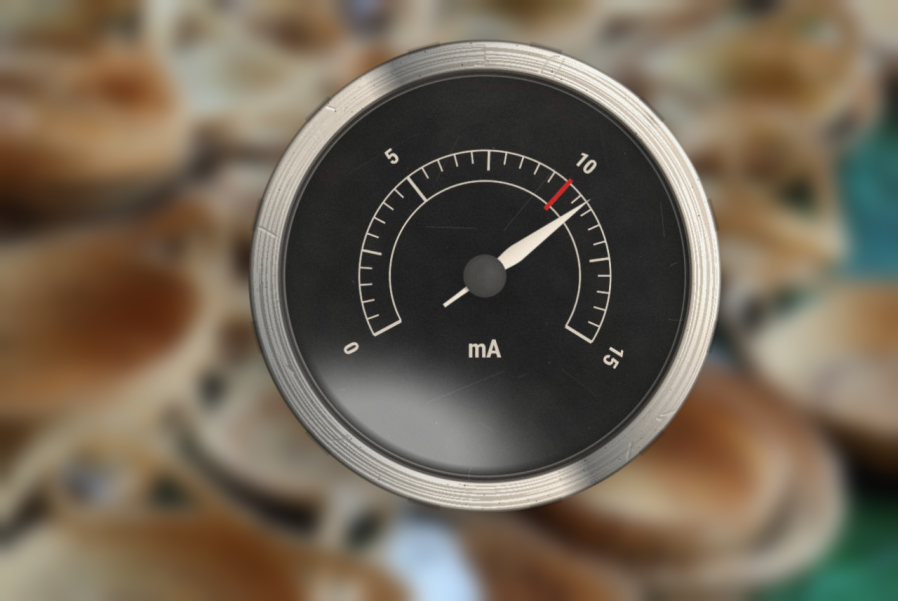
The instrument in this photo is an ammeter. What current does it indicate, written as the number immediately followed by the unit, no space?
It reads 10.75mA
